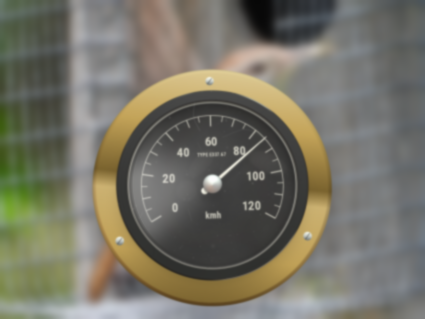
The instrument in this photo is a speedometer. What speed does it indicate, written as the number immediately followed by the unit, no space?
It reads 85km/h
